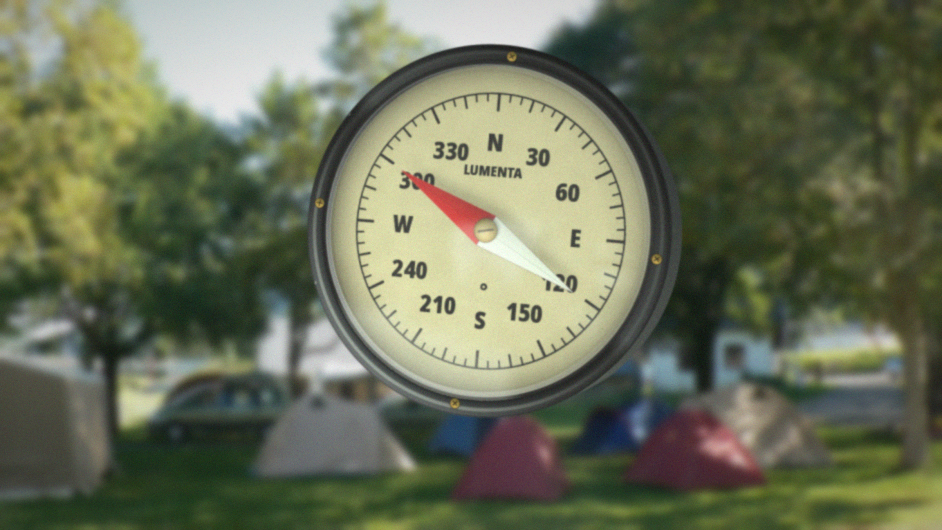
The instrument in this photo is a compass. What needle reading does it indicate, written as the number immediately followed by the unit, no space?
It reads 300°
